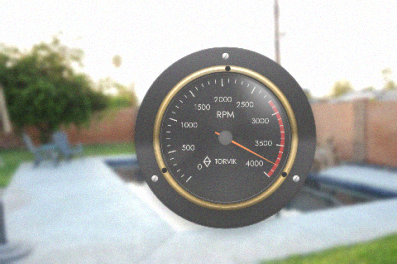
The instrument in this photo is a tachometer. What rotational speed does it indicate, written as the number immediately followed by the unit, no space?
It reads 3800rpm
